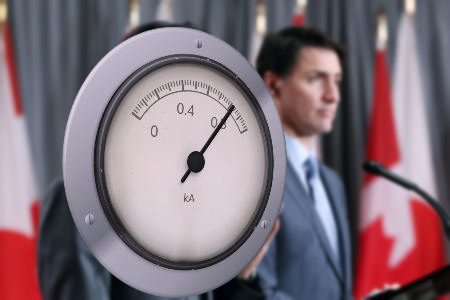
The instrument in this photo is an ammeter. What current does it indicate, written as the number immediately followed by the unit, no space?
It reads 0.8kA
